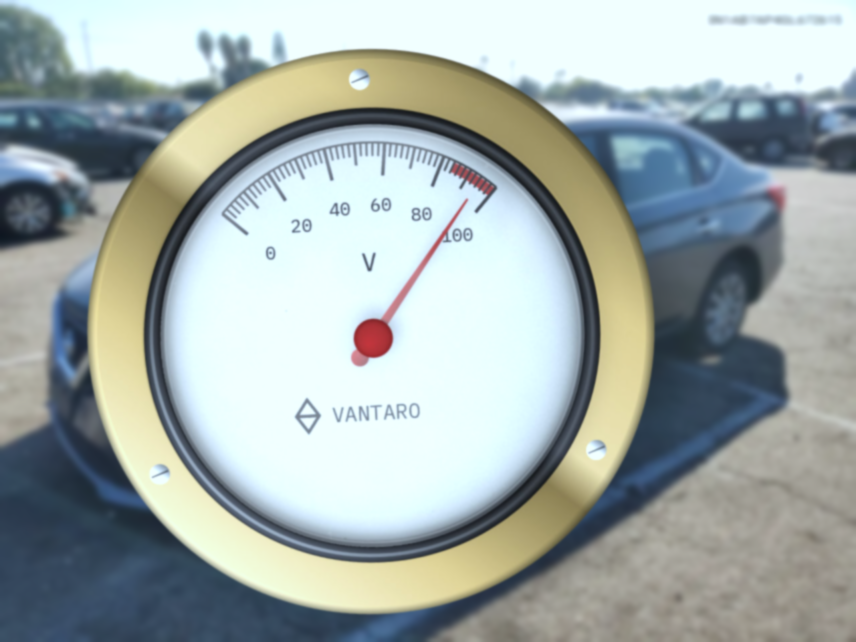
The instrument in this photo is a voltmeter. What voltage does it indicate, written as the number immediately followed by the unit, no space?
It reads 94V
